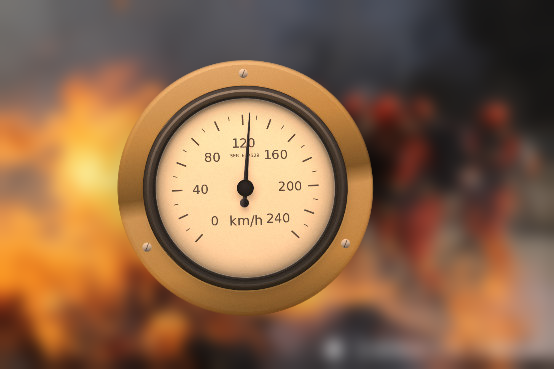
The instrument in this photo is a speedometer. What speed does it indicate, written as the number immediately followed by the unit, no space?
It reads 125km/h
